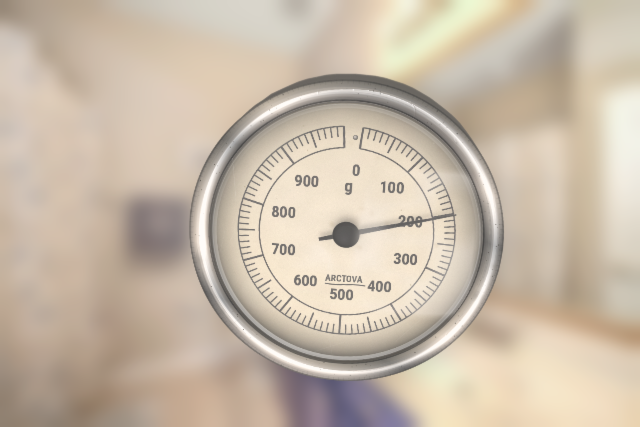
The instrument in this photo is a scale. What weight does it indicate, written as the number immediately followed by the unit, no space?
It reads 200g
